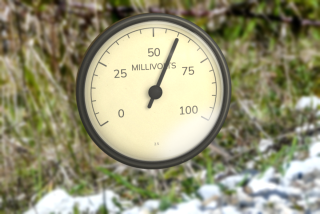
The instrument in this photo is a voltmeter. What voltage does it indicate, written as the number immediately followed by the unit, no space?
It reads 60mV
